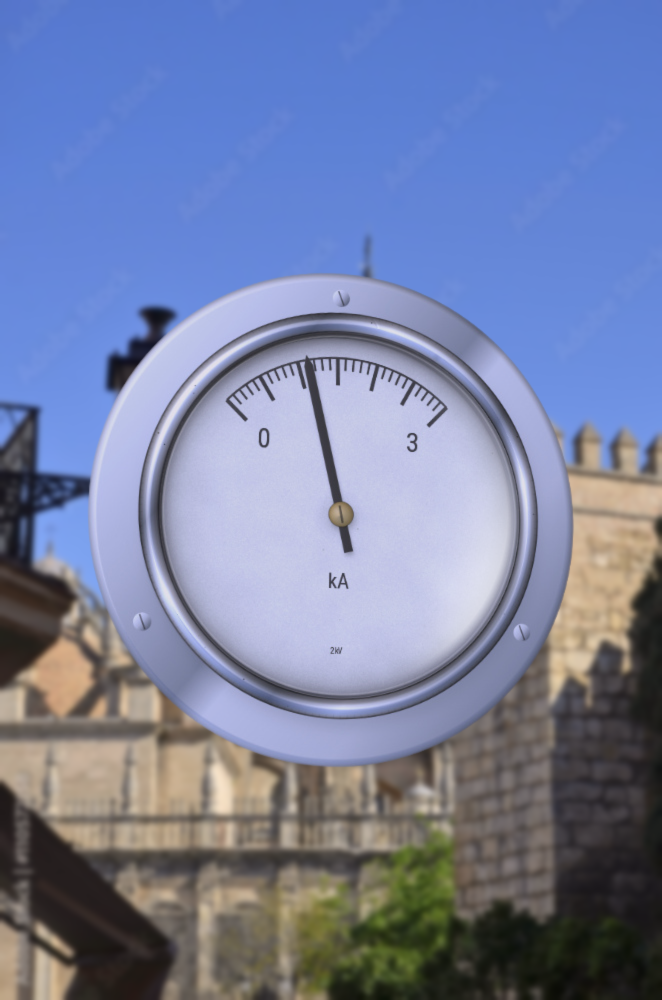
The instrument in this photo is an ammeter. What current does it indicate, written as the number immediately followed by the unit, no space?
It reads 1.1kA
